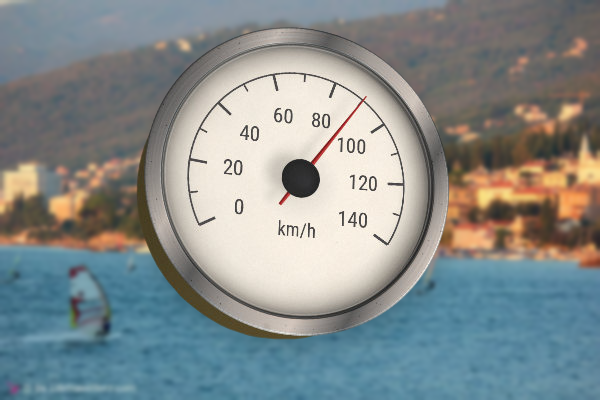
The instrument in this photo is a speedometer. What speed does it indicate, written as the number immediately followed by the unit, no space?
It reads 90km/h
